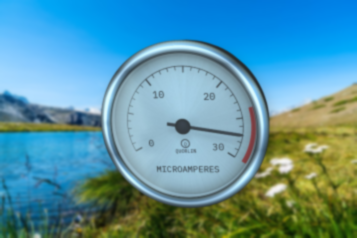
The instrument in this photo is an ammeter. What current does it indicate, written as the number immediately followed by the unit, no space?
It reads 27µA
